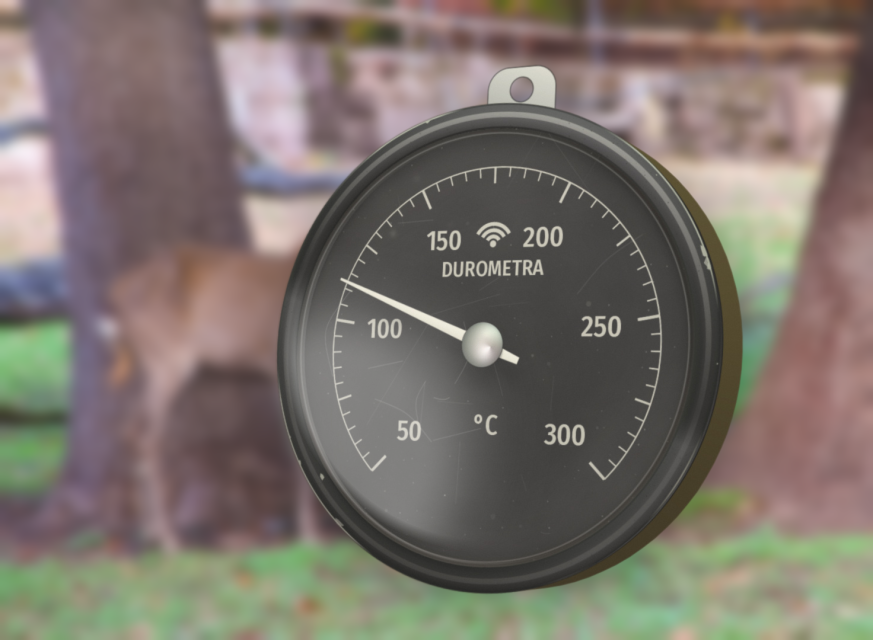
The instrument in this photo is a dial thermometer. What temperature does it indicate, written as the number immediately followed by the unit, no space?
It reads 112.5°C
